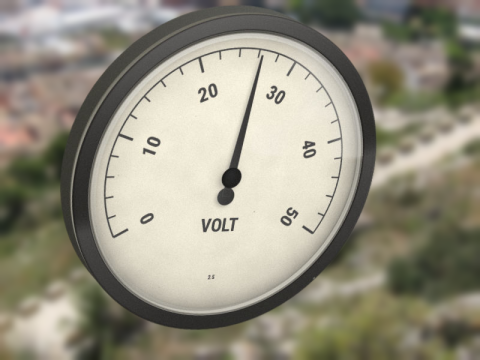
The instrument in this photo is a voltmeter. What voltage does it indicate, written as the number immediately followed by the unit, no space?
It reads 26V
